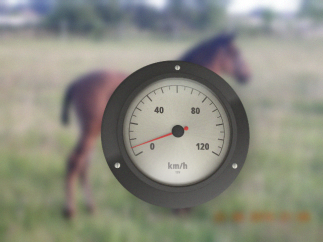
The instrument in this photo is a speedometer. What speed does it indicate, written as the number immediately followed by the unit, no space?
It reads 5km/h
